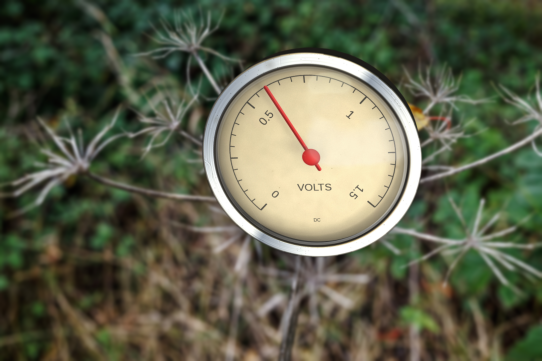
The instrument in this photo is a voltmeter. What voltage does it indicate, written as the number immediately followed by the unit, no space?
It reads 0.6V
